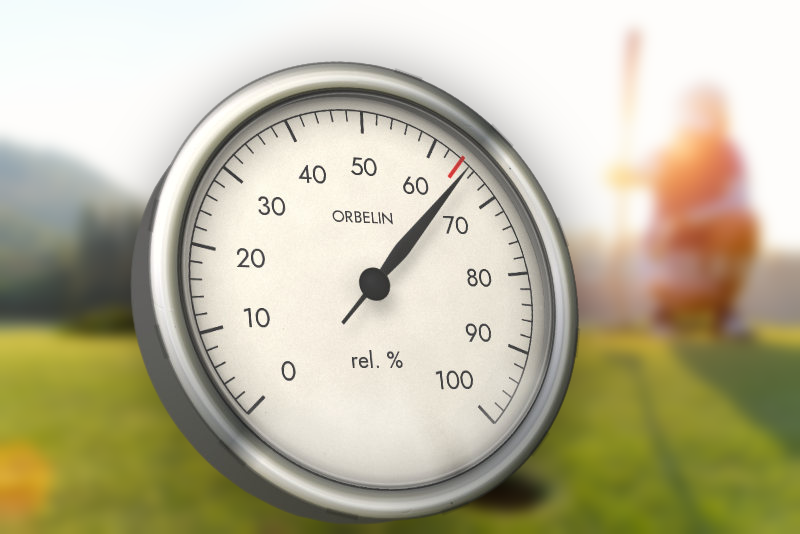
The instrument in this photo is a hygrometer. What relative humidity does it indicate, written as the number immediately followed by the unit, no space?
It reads 65%
